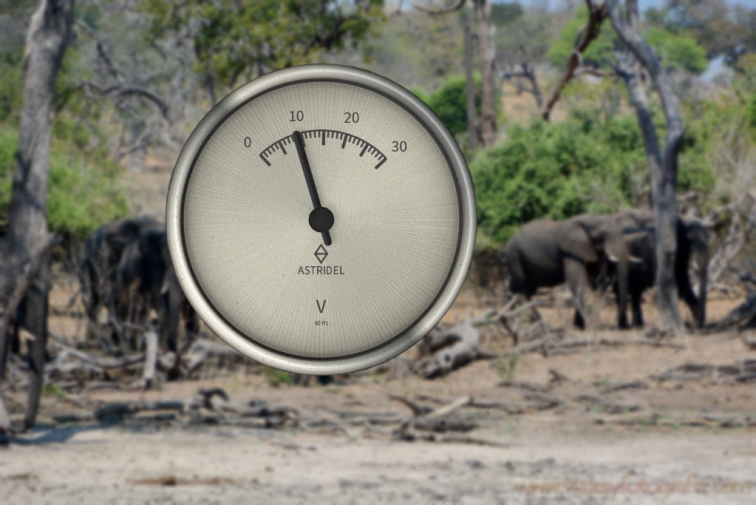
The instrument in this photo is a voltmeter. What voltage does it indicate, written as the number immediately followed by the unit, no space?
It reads 9V
